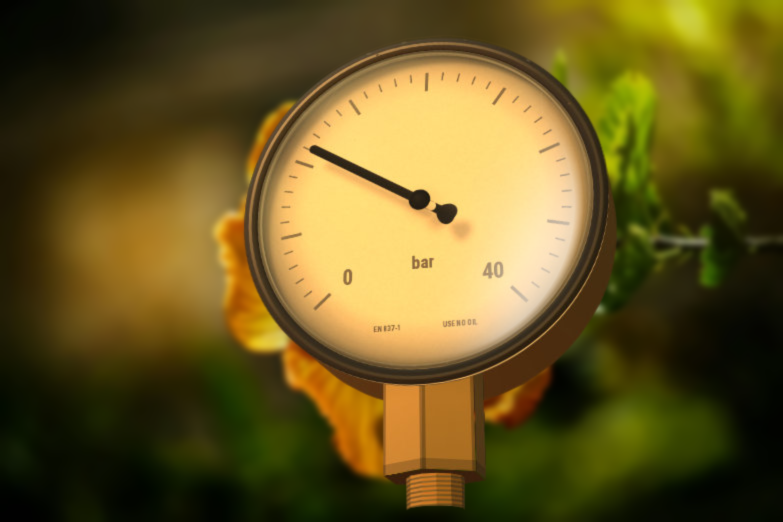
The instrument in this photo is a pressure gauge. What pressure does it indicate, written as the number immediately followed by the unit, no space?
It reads 11bar
